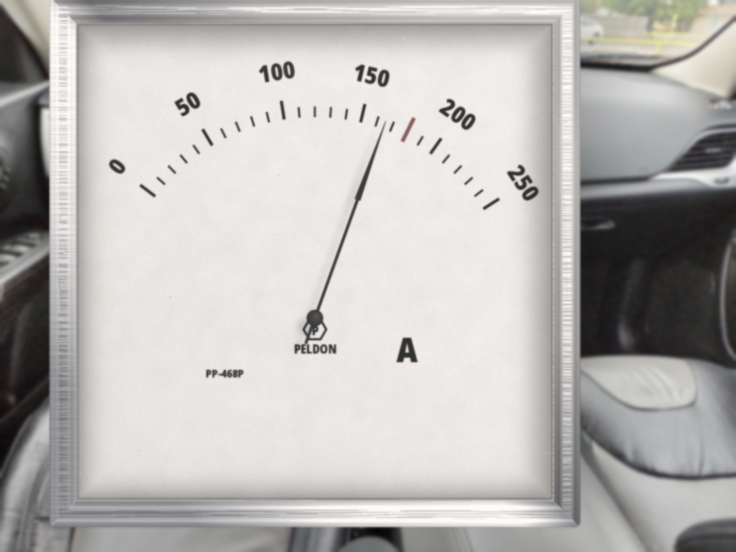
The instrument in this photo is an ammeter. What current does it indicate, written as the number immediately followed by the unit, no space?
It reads 165A
